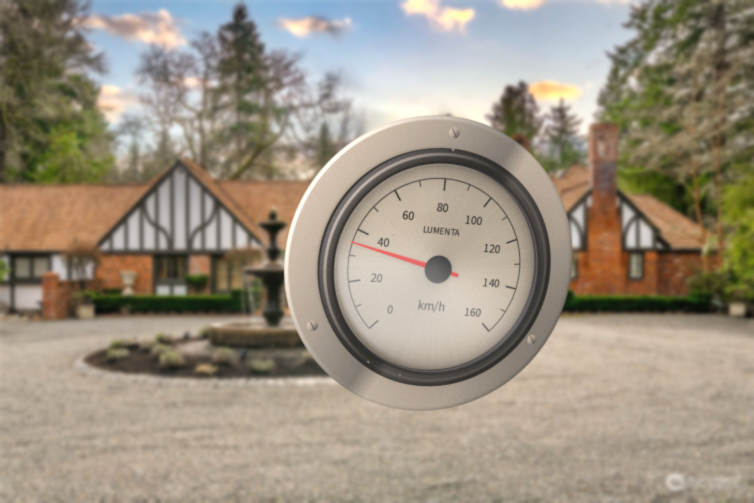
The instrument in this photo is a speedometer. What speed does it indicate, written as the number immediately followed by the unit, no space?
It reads 35km/h
